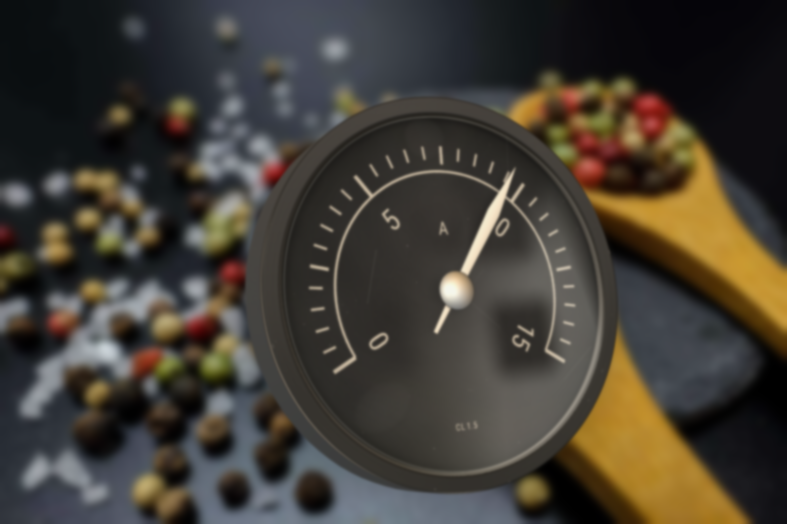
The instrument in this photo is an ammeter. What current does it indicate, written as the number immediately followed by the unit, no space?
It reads 9.5A
